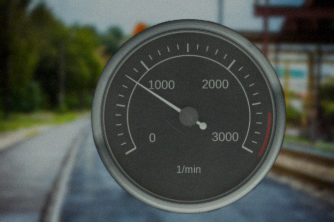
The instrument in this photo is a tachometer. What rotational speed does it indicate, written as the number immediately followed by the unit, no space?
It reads 800rpm
